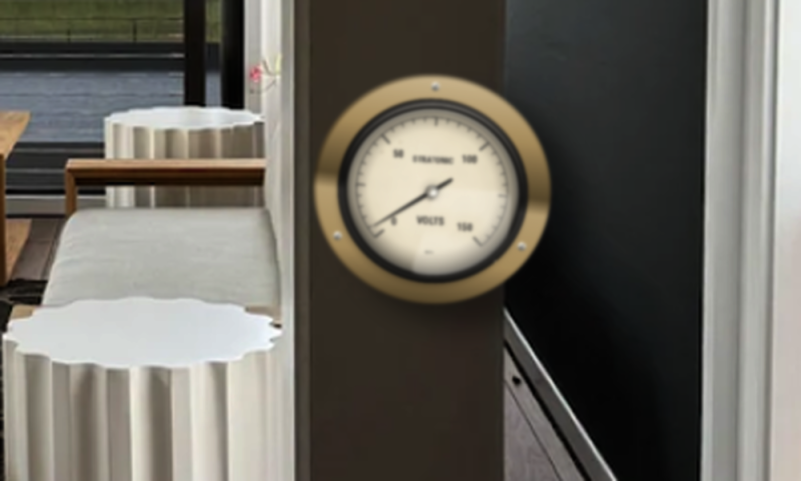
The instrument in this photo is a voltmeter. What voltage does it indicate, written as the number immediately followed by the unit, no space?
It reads 5V
